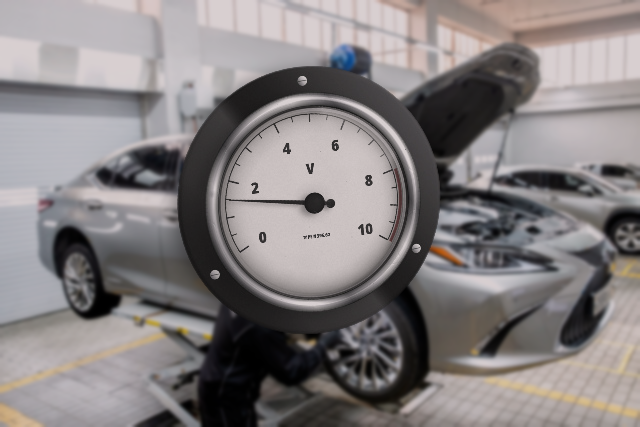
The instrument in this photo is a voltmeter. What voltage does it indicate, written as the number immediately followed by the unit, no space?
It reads 1.5V
